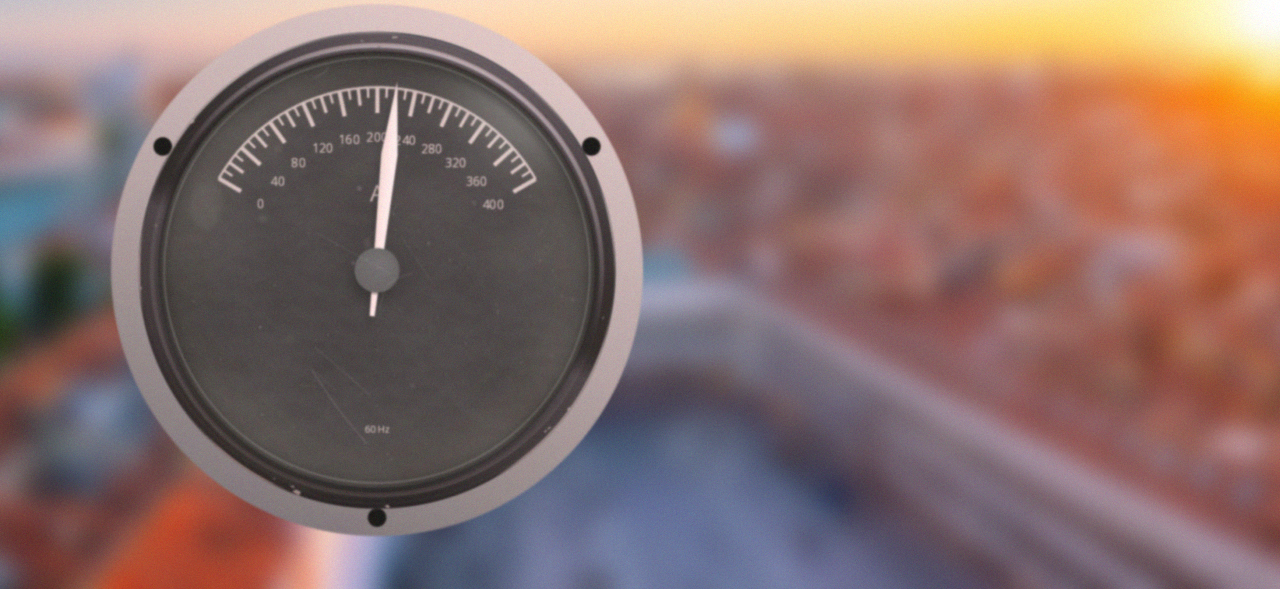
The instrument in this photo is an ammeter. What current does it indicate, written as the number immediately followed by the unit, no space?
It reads 220A
